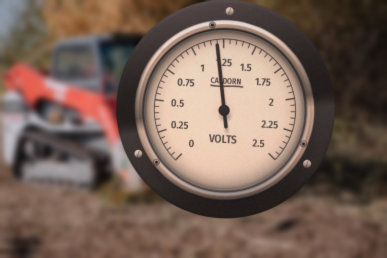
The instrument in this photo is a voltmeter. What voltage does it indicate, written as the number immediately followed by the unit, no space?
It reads 1.2V
